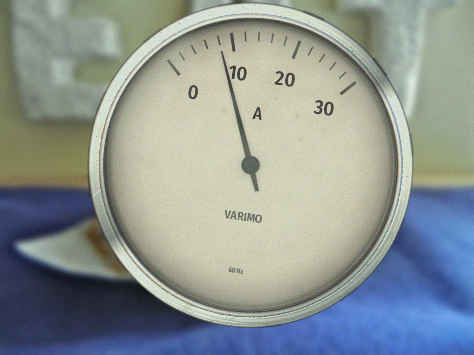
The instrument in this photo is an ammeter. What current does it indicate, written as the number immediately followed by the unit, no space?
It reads 8A
